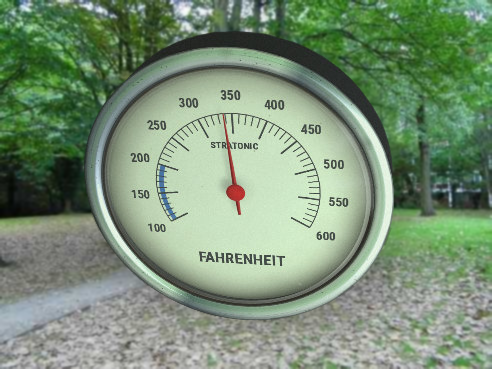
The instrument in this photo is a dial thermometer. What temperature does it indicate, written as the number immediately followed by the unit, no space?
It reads 340°F
